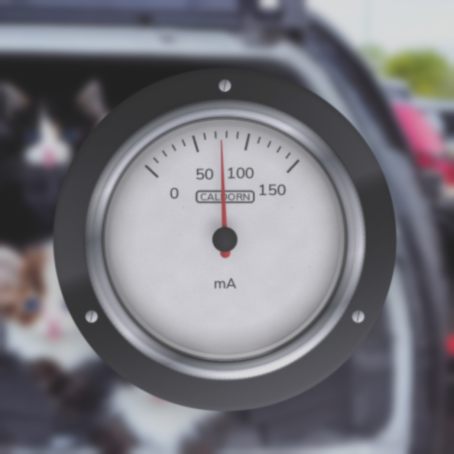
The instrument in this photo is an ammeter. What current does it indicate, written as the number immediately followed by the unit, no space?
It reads 75mA
